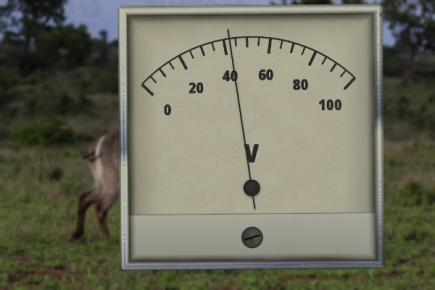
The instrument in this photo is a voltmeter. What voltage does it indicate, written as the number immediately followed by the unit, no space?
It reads 42.5V
